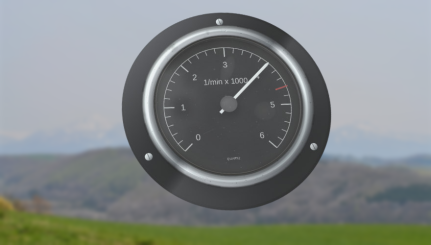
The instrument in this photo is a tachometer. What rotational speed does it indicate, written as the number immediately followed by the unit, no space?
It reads 4000rpm
